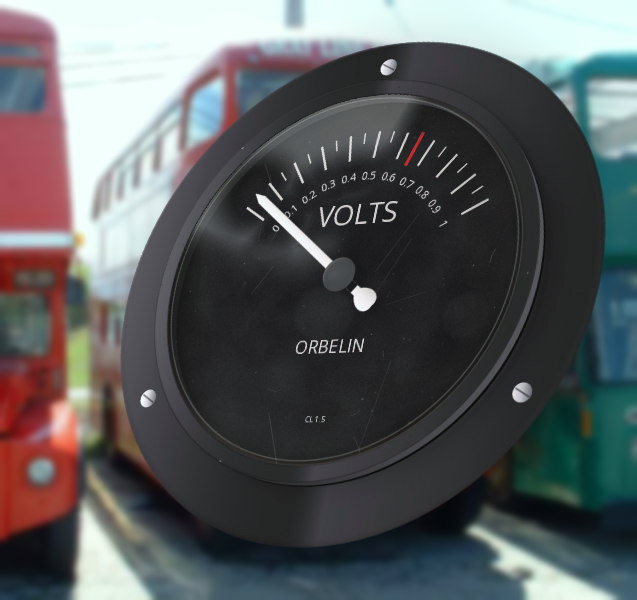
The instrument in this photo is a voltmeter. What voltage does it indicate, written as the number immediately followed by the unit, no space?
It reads 0.05V
